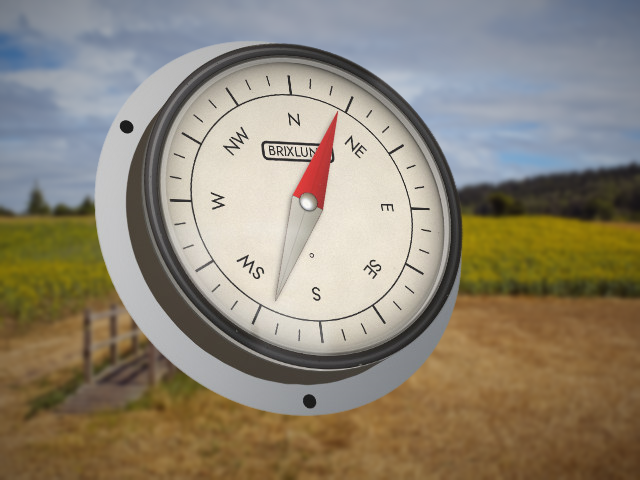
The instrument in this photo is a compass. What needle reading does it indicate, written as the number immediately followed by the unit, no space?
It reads 25°
